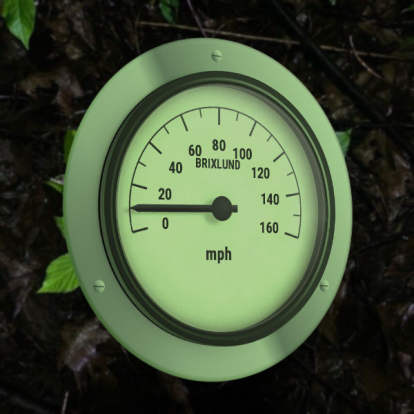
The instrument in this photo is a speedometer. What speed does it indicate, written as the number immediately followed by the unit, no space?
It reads 10mph
